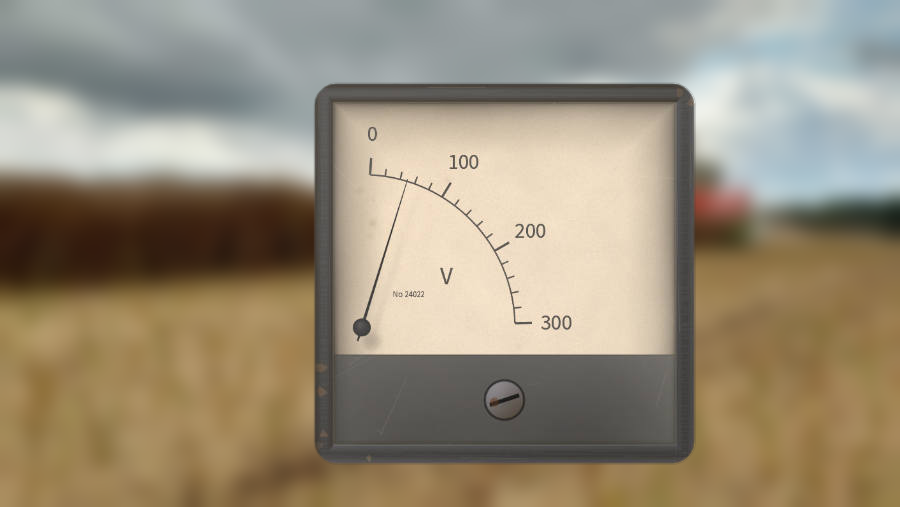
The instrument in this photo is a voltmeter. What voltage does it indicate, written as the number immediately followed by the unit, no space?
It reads 50V
